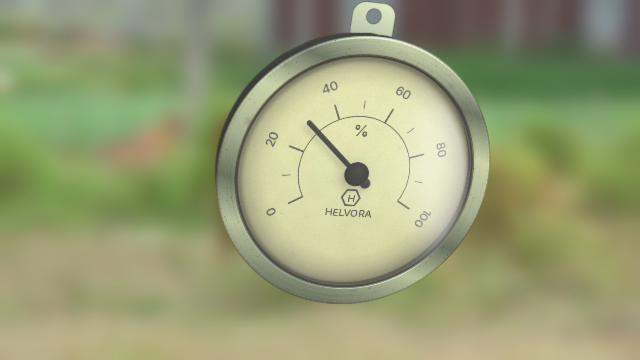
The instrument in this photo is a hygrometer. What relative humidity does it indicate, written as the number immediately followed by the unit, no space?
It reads 30%
